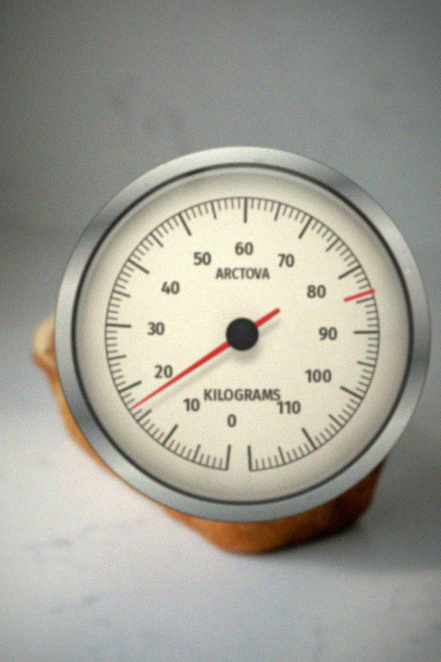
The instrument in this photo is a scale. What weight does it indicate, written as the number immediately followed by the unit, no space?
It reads 17kg
